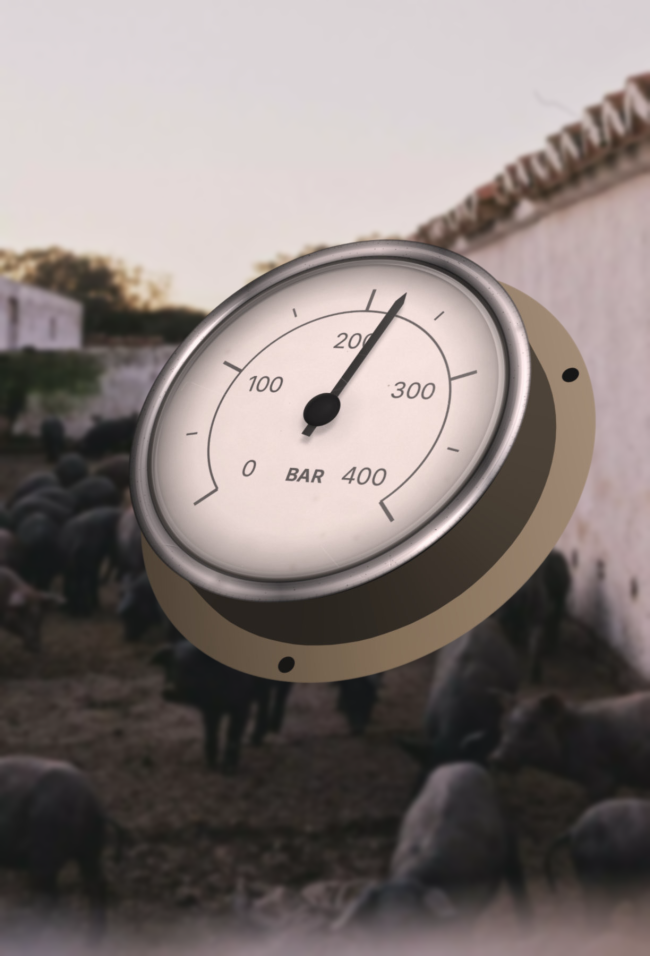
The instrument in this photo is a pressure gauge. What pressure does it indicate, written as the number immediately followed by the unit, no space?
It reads 225bar
